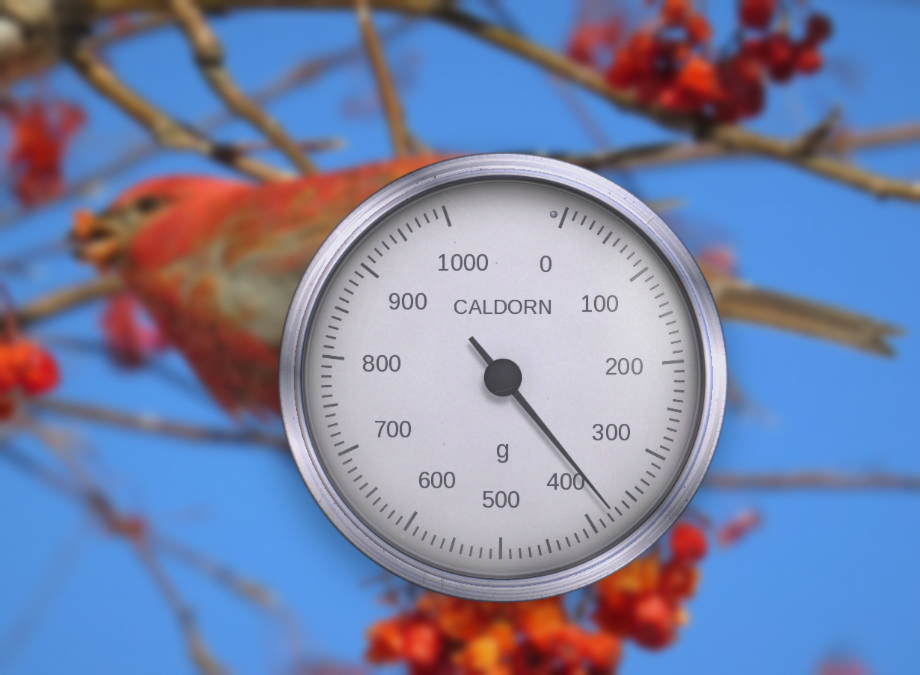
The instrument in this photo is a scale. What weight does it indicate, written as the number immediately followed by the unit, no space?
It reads 375g
